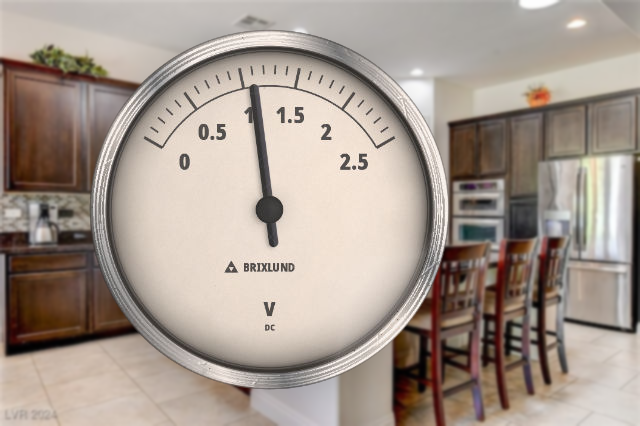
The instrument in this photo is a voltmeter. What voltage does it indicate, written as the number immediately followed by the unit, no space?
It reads 1.1V
